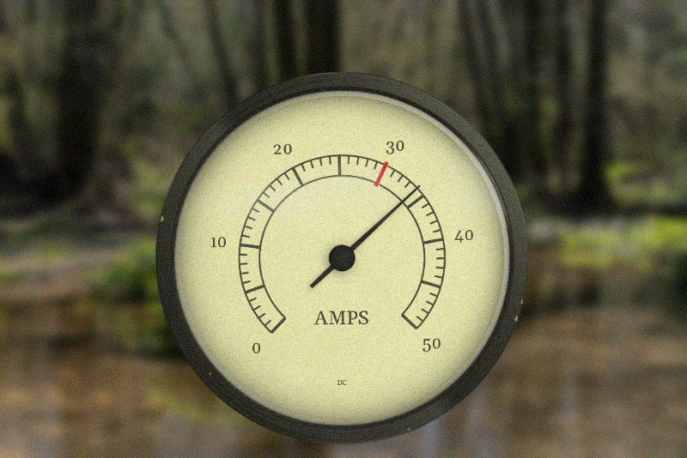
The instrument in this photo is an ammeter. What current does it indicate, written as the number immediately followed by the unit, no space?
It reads 34A
